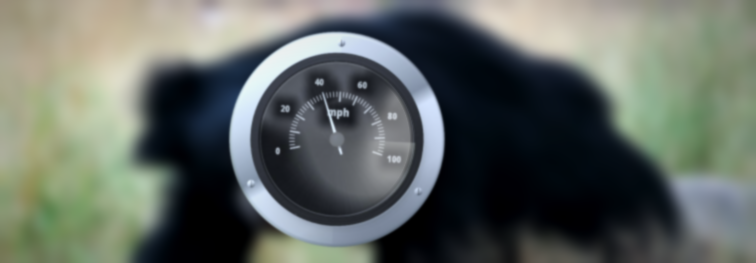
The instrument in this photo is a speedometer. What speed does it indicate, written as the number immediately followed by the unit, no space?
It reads 40mph
